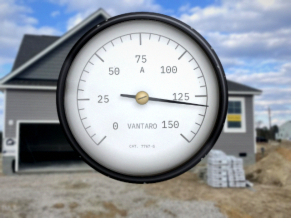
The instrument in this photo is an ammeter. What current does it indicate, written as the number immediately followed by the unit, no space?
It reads 130A
